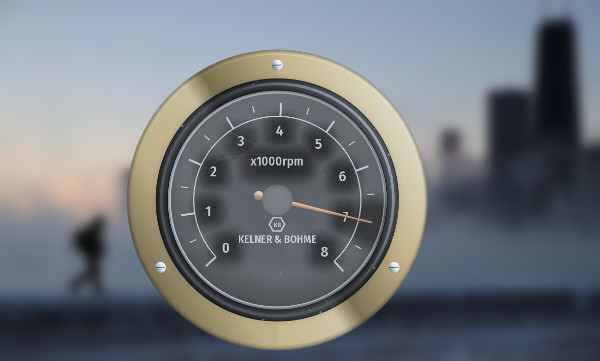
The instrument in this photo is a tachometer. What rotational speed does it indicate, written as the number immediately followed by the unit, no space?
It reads 7000rpm
